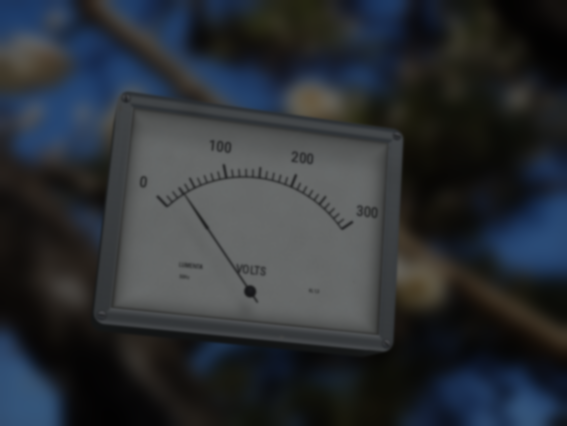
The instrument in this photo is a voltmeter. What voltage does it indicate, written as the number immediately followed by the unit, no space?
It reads 30V
